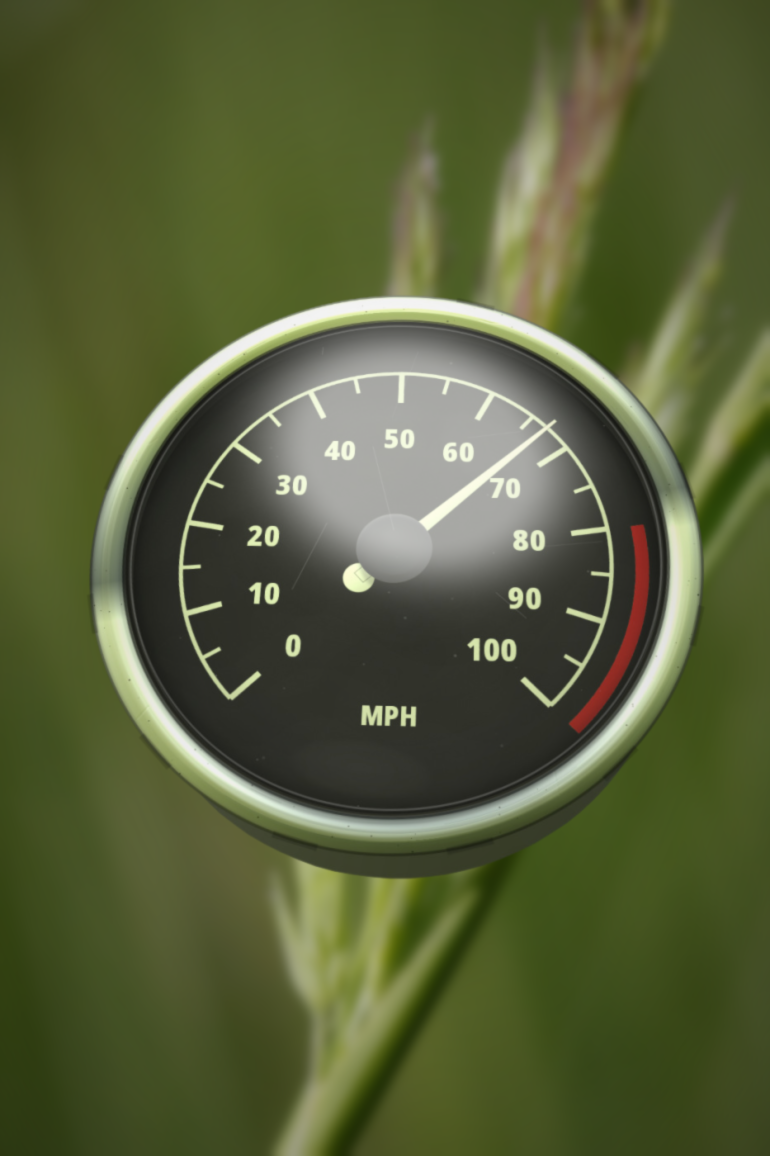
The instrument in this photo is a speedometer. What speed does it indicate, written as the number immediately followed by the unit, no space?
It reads 67.5mph
